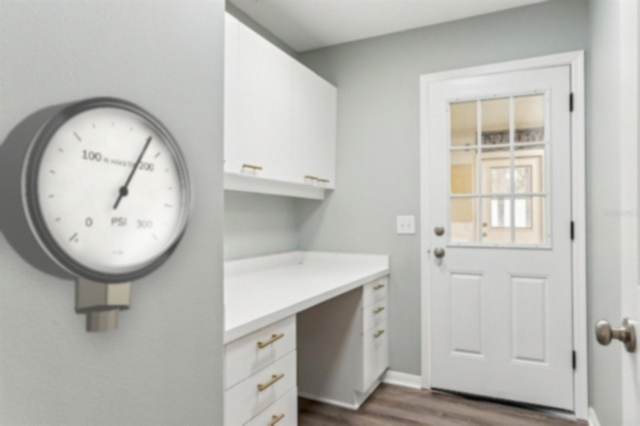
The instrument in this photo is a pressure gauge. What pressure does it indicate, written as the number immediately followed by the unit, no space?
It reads 180psi
